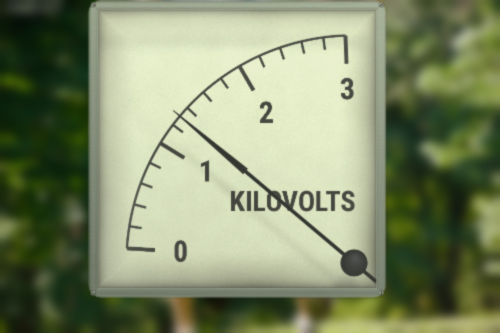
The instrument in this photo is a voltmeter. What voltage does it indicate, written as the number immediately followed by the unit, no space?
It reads 1.3kV
